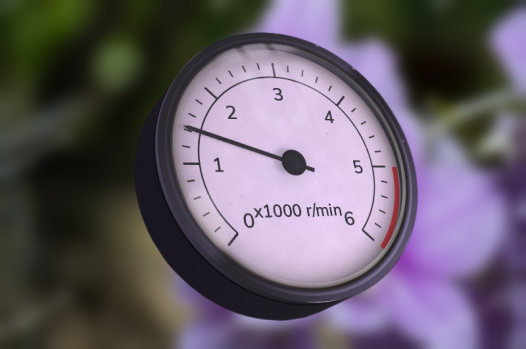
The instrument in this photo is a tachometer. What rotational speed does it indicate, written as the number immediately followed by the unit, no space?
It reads 1400rpm
